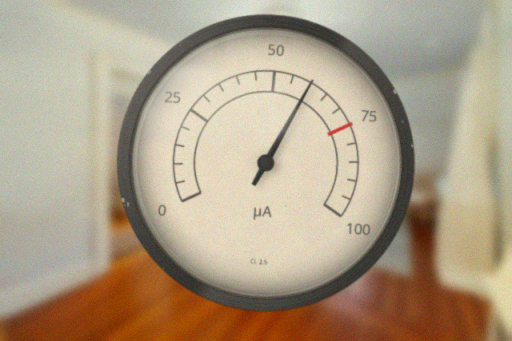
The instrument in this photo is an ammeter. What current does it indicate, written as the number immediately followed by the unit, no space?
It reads 60µA
